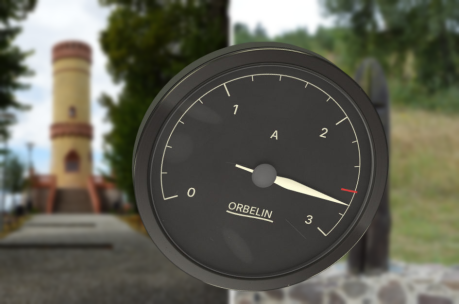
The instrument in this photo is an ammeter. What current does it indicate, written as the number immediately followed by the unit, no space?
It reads 2.7A
